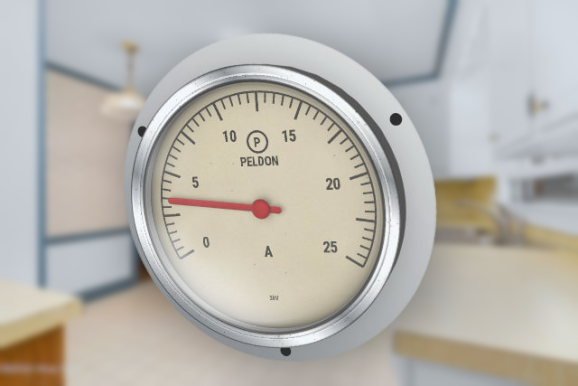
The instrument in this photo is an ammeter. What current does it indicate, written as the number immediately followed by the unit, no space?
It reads 3.5A
